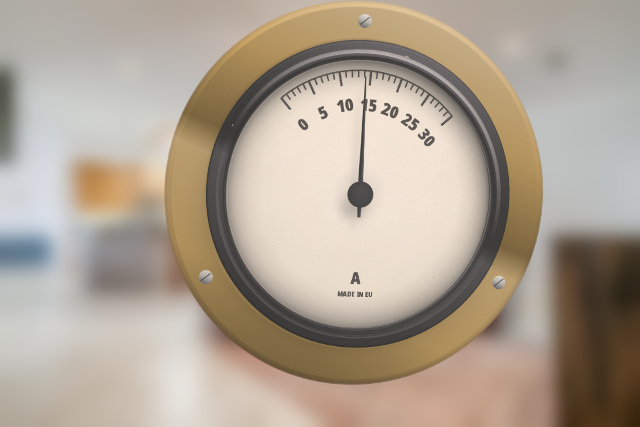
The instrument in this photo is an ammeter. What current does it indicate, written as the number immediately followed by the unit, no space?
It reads 14A
